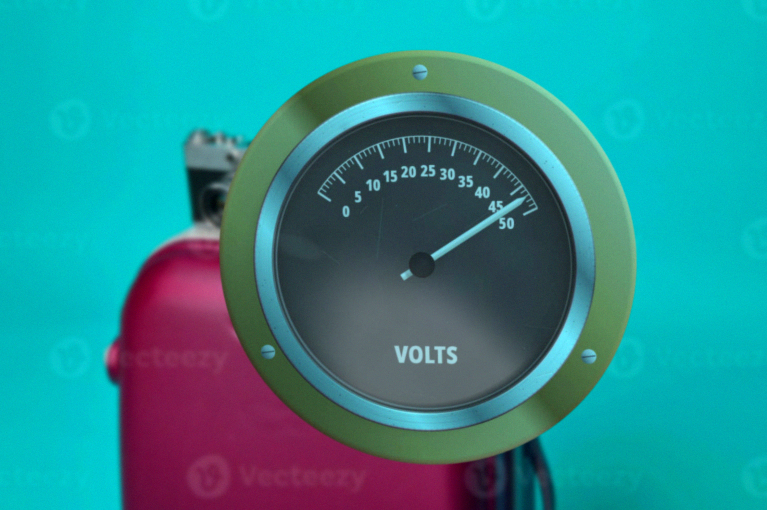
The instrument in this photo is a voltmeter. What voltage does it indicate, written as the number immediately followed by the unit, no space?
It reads 47V
